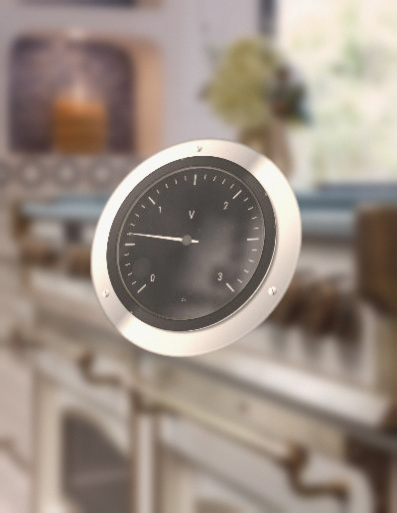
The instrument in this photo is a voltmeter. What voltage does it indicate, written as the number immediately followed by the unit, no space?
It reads 0.6V
